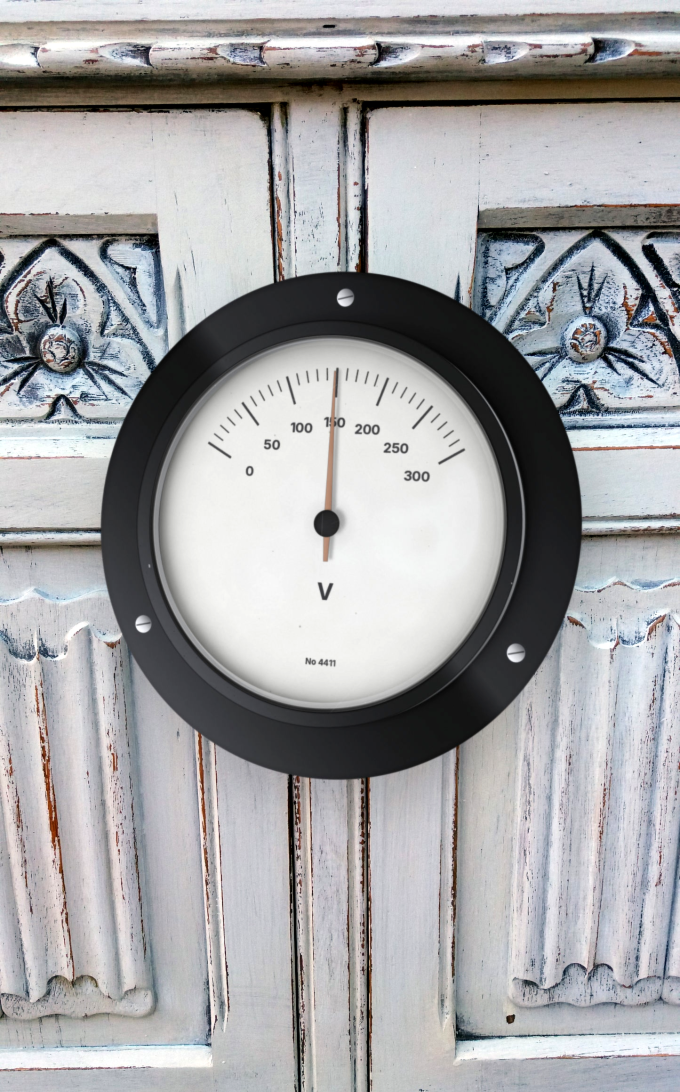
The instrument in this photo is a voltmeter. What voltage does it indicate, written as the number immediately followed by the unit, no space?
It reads 150V
